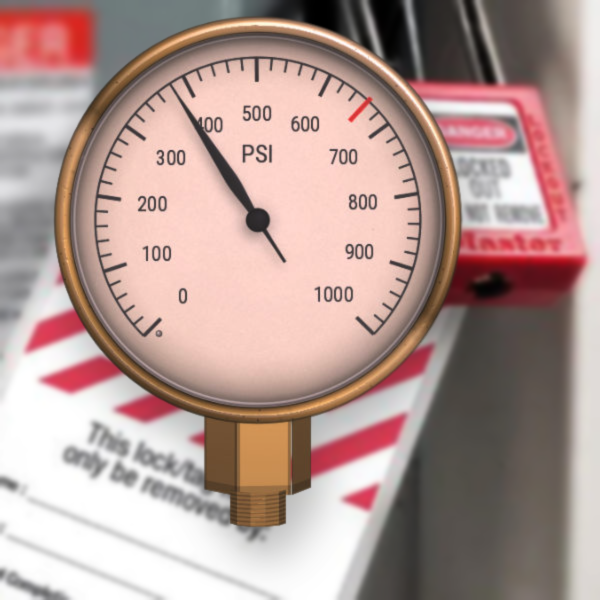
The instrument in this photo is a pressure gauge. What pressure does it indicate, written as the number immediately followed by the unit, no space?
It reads 380psi
